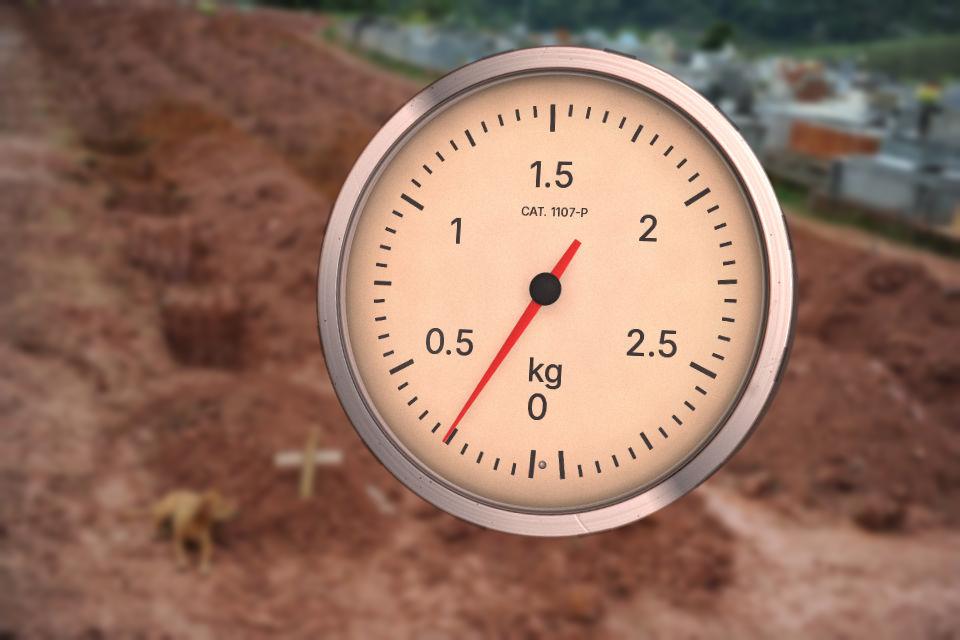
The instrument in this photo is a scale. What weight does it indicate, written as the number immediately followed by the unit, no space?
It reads 0.25kg
